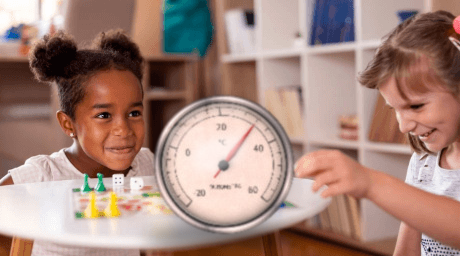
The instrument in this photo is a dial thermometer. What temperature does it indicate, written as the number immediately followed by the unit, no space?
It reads 32°C
